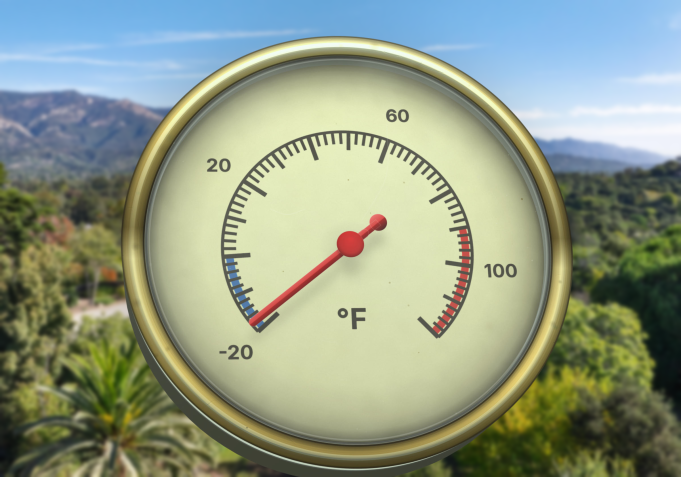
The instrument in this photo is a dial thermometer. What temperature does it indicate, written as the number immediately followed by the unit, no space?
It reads -18°F
